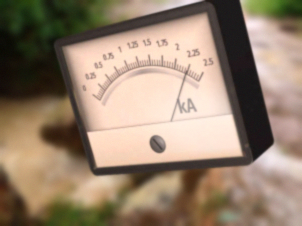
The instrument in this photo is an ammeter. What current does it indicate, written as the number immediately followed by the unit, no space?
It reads 2.25kA
